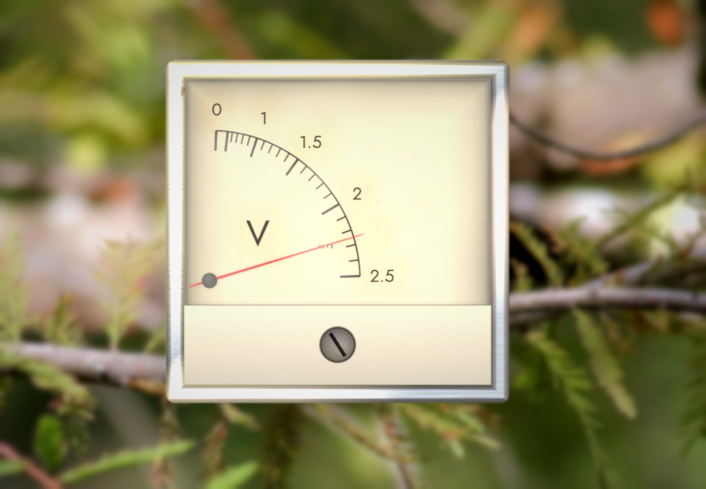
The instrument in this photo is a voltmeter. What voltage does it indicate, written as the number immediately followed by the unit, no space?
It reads 2.25V
